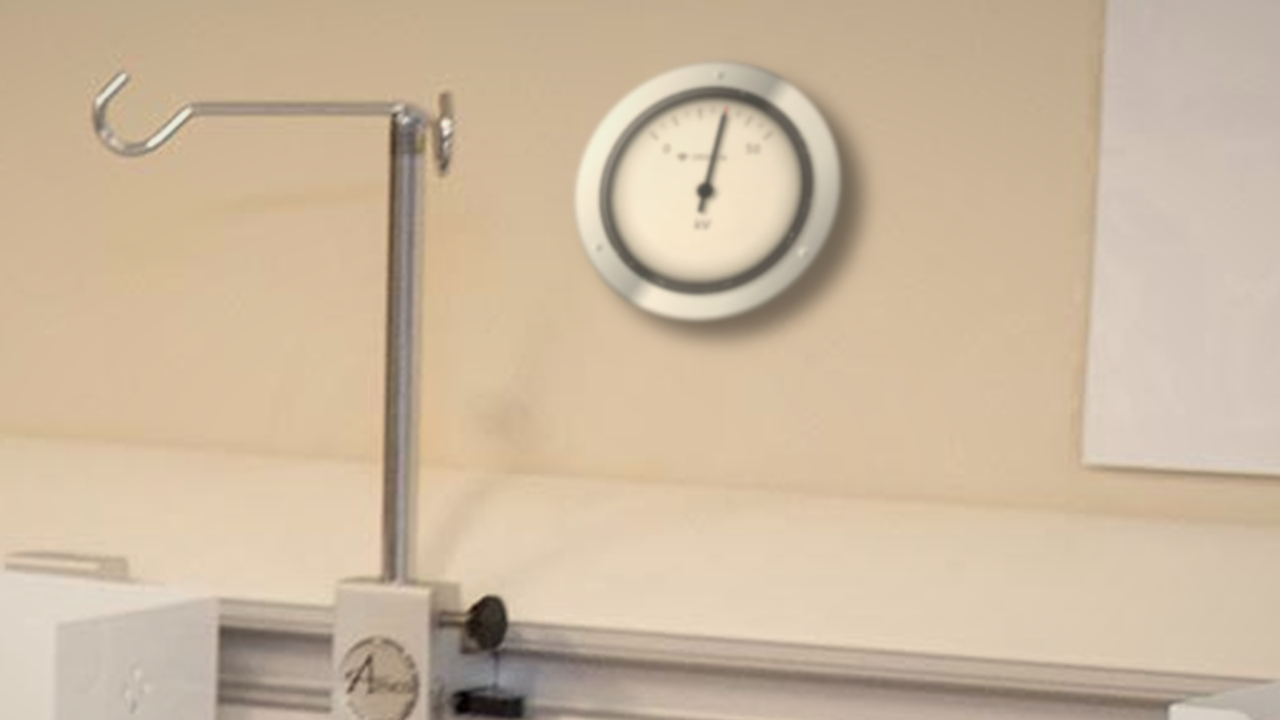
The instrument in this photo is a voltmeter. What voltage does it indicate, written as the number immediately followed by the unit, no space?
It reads 30kV
